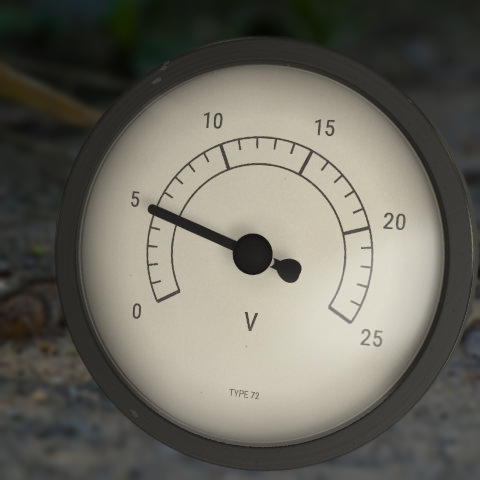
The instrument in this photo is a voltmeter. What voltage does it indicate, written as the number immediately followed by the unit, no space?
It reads 5V
